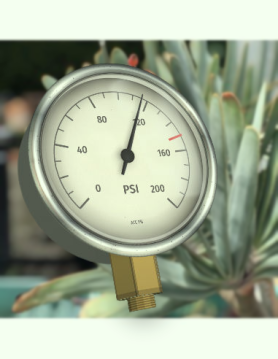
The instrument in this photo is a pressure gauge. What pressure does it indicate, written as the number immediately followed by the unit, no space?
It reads 115psi
